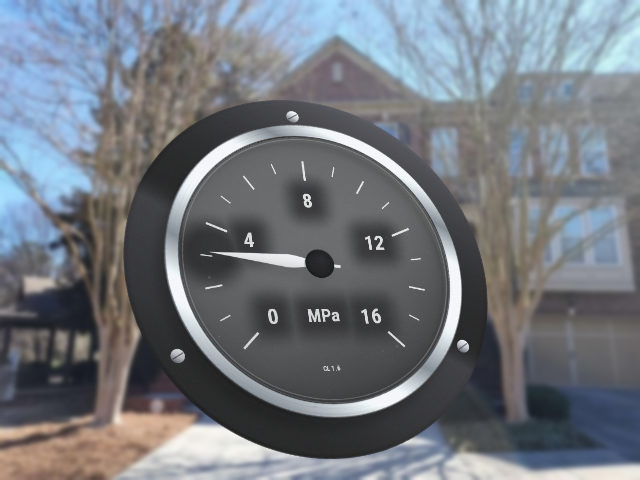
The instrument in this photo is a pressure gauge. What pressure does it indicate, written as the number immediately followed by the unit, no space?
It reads 3MPa
